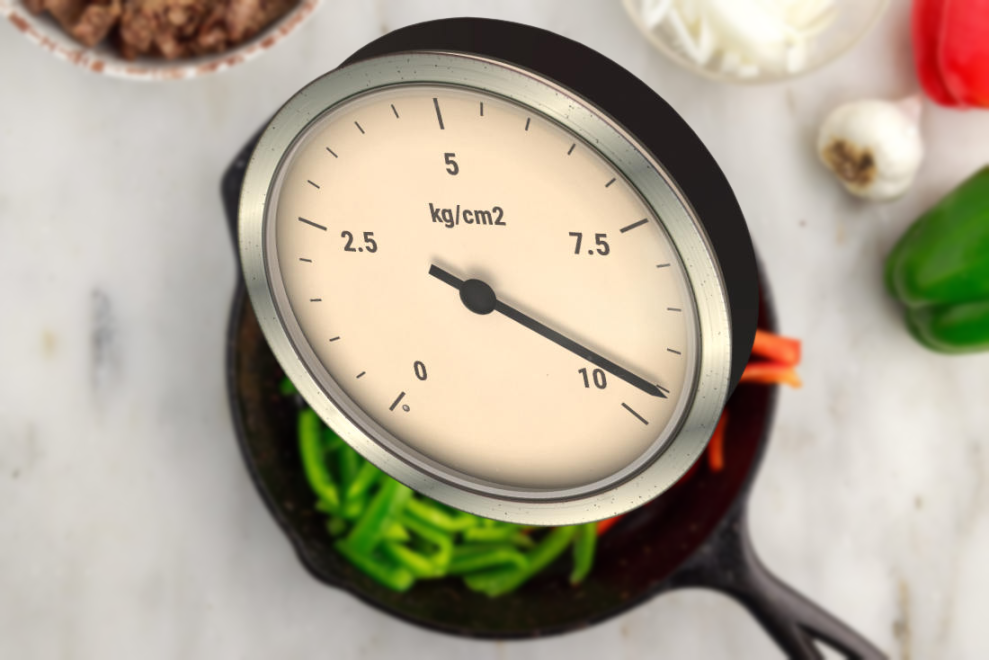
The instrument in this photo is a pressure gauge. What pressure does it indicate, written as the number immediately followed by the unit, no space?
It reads 9.5kg/cm²
